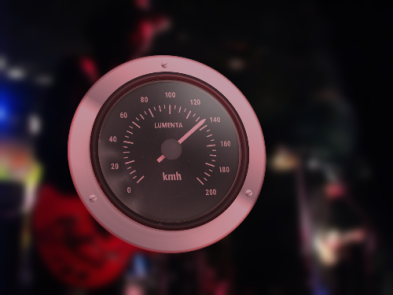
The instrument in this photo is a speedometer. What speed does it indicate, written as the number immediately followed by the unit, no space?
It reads 135km/h
